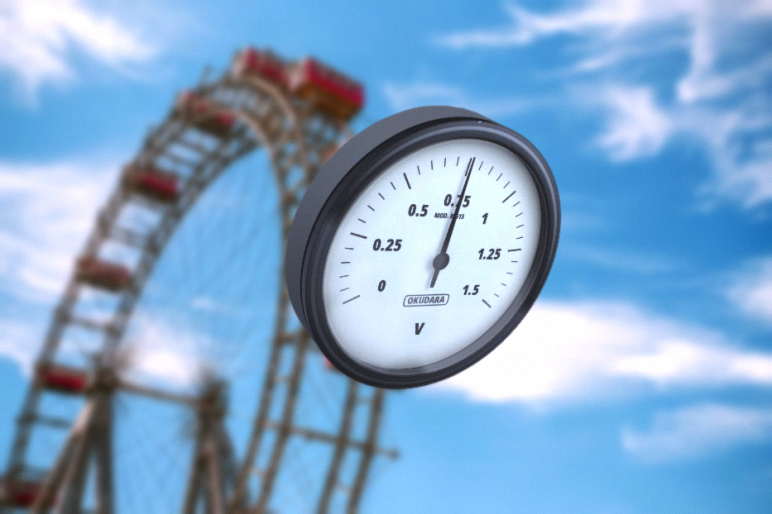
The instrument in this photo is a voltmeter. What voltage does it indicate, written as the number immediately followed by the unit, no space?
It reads 0.75V
